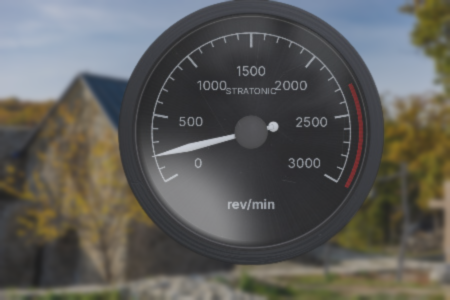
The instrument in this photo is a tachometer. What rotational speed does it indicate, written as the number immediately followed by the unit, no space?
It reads 200rpm
